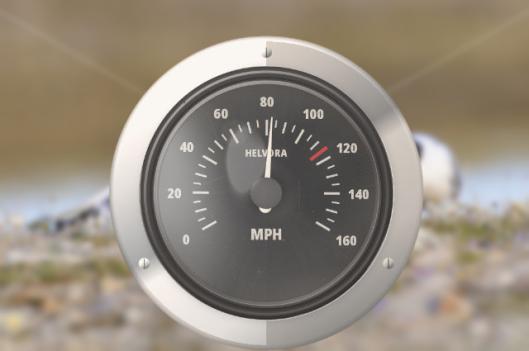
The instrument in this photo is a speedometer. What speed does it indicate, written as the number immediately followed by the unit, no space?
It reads 82.5mph
